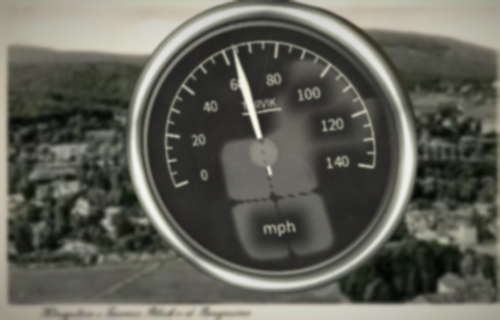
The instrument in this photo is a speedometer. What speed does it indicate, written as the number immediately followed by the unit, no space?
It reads 65mph
